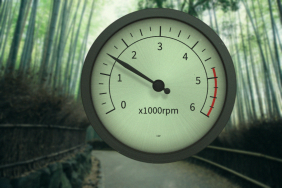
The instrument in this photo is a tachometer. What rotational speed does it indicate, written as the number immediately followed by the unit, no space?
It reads 1500rpm
